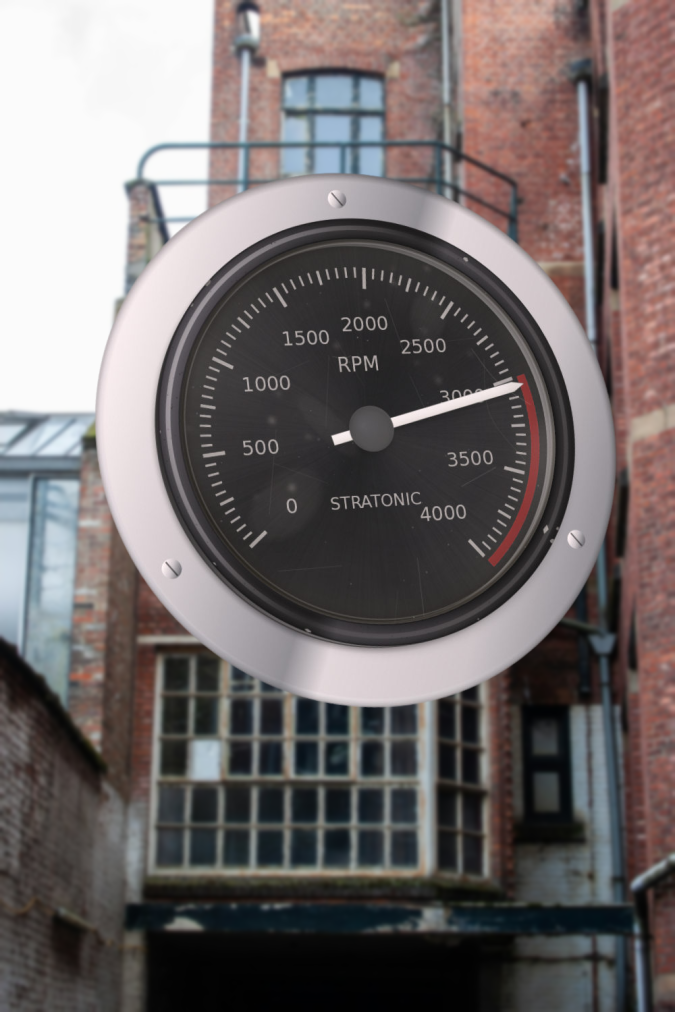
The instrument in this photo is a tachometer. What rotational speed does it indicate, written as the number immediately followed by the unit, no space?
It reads 3050rpm
